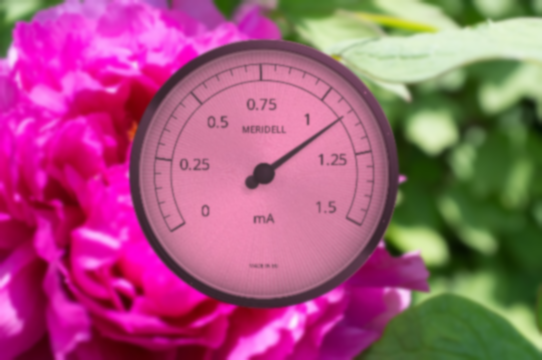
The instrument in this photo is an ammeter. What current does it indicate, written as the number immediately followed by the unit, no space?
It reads 1.1mA
